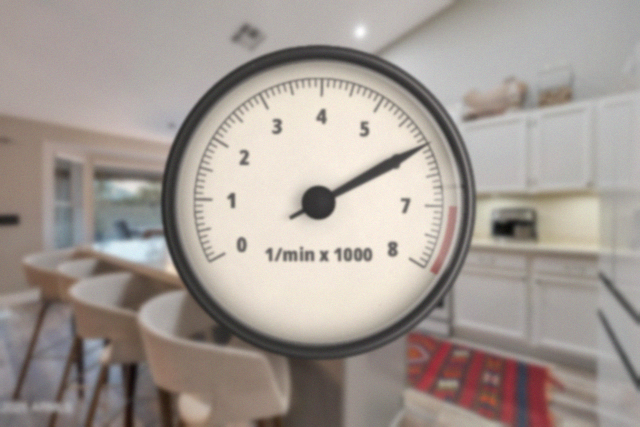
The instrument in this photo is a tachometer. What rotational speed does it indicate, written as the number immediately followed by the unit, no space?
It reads 6000rpm
